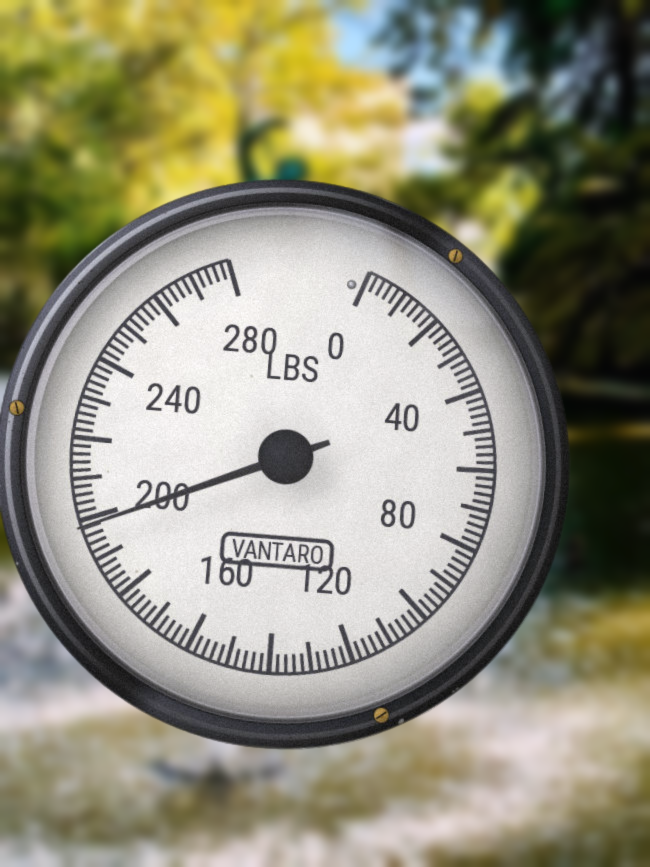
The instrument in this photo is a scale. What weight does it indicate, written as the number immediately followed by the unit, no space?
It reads 198lb
